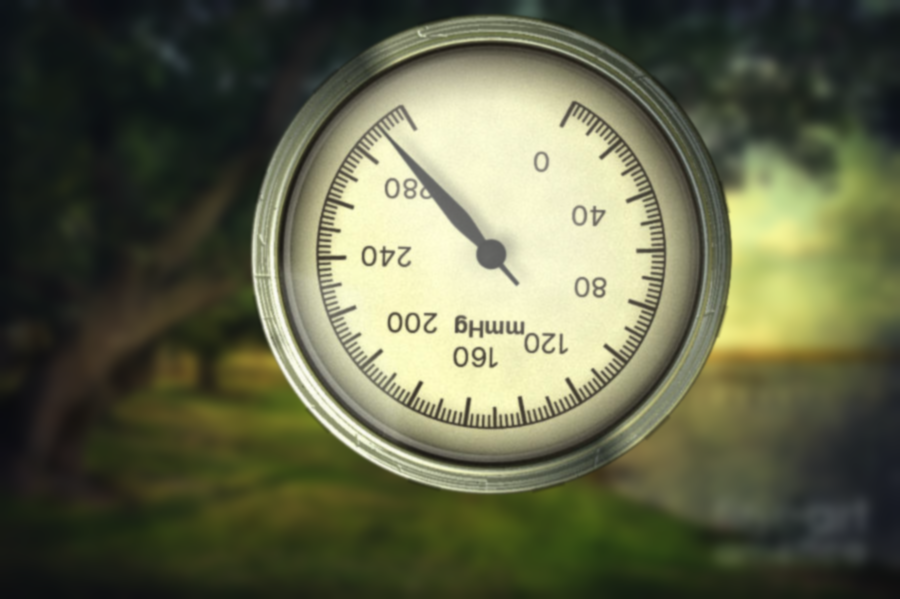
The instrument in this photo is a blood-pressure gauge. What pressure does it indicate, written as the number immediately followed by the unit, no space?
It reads 290mmHg
